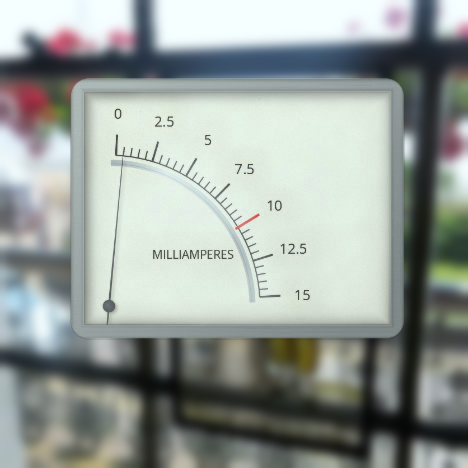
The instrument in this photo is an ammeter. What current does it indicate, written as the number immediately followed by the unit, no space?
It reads 0.5mA
